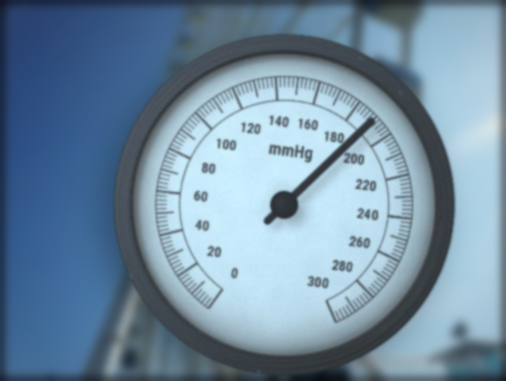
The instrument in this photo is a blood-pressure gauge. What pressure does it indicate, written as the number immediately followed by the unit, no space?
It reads 190mmHg
